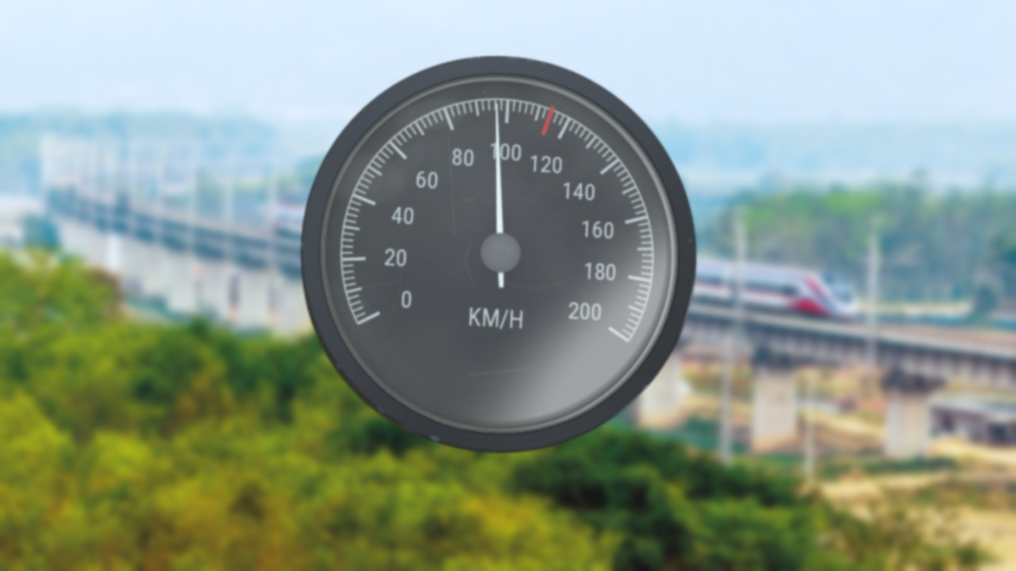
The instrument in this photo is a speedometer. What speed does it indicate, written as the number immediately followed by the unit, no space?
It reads 96km/h
